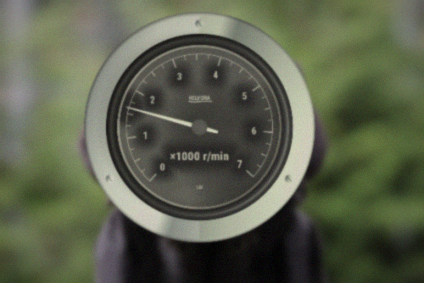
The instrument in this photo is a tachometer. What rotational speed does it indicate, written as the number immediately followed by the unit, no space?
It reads 1625rpm
